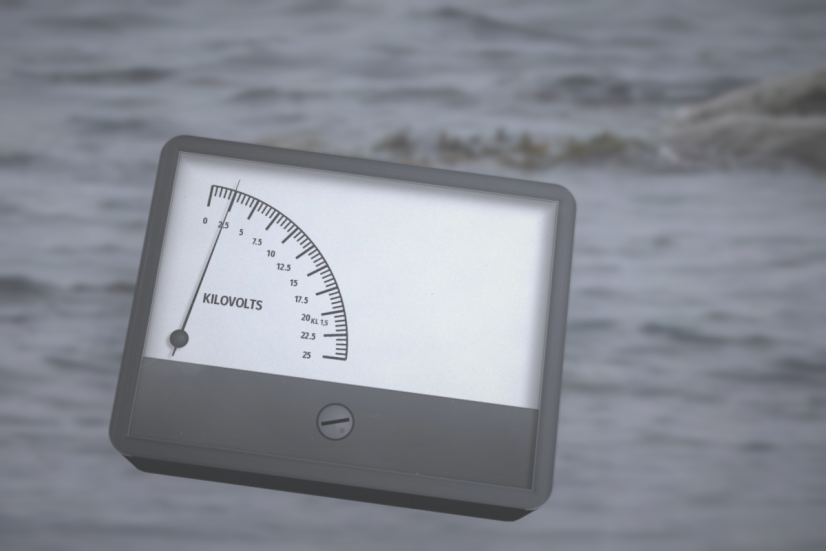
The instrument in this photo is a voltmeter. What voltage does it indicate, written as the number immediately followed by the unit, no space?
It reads 2.5kV
